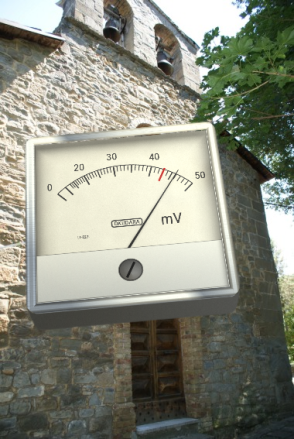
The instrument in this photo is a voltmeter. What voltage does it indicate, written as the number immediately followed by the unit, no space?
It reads 46mV
